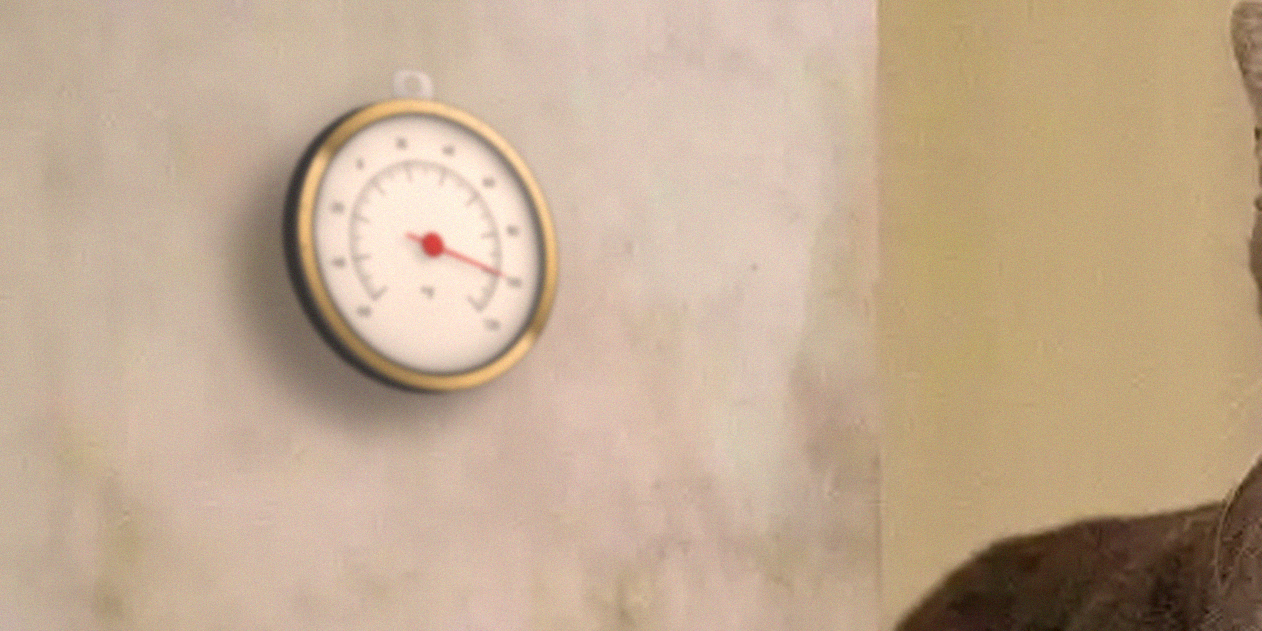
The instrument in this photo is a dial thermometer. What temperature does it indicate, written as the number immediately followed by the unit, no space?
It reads 100°F
